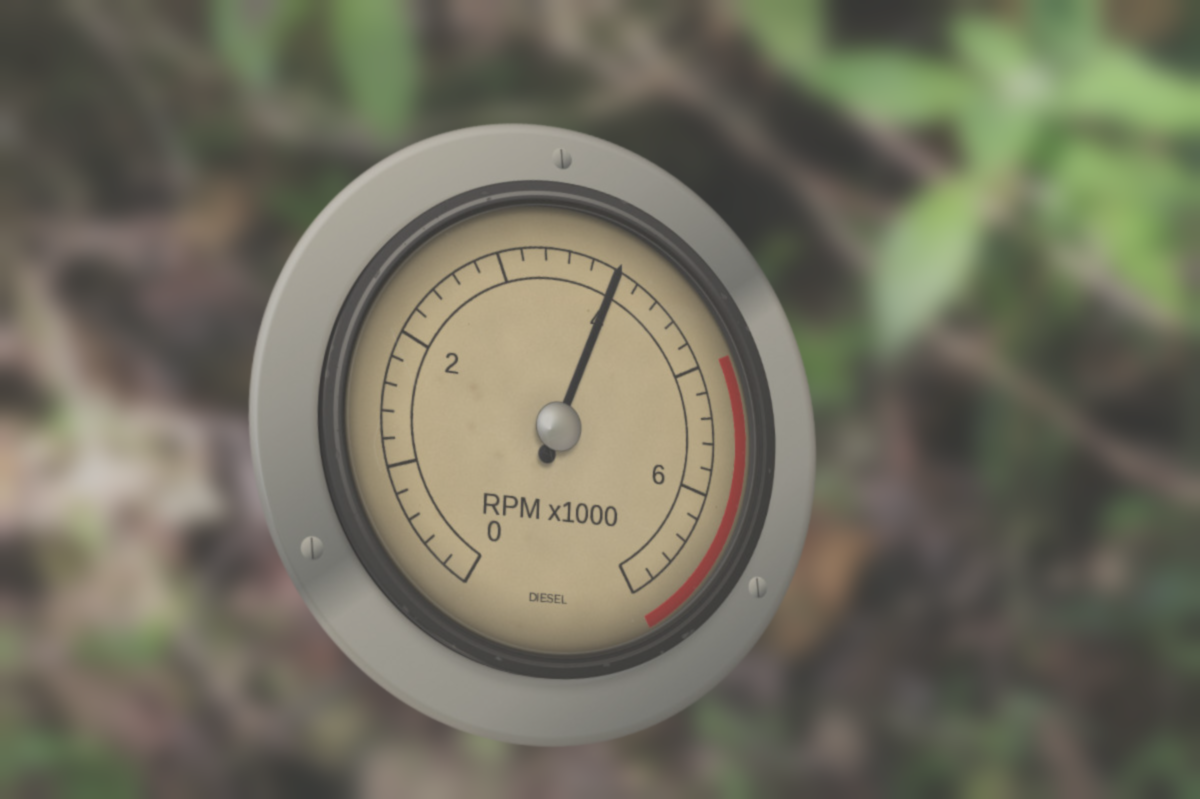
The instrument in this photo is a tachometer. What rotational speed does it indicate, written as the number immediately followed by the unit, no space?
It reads 4000rpm
